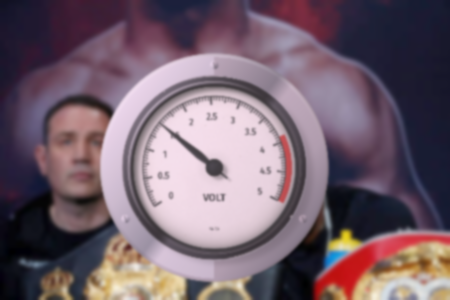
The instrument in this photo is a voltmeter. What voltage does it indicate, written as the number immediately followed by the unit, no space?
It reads 1.5V
